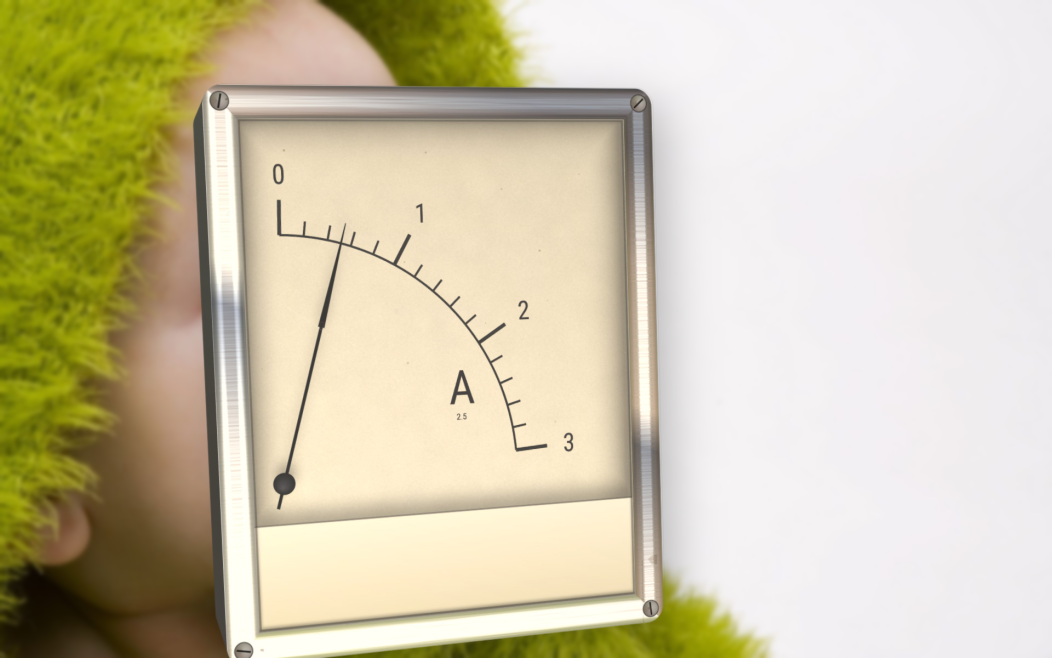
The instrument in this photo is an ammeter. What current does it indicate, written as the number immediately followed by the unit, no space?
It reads 0.5A
